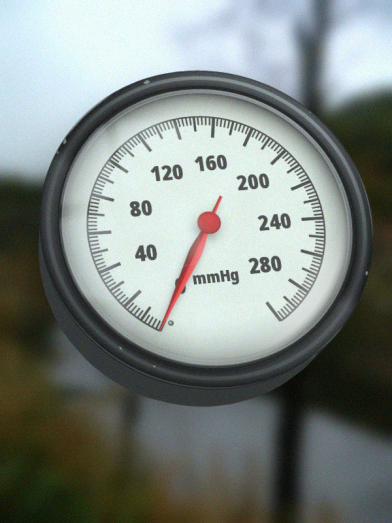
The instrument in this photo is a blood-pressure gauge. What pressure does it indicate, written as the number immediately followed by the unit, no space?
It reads 0mmHg
